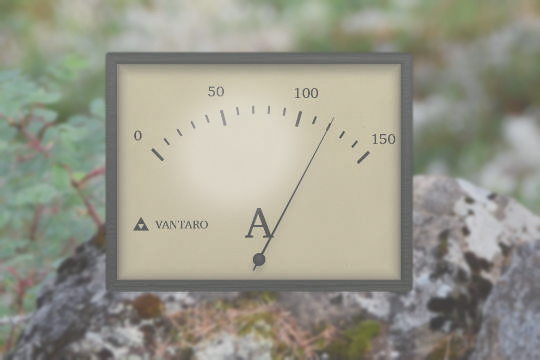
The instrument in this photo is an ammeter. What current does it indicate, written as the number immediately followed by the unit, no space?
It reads 120A
